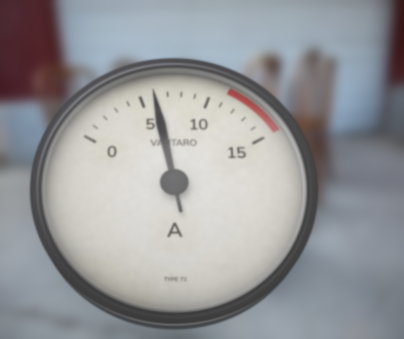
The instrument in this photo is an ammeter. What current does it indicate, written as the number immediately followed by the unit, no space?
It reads 6A
